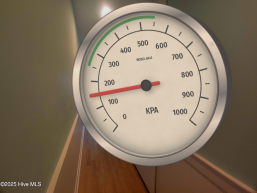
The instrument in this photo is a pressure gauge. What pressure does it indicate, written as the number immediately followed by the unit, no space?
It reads 150kPa
